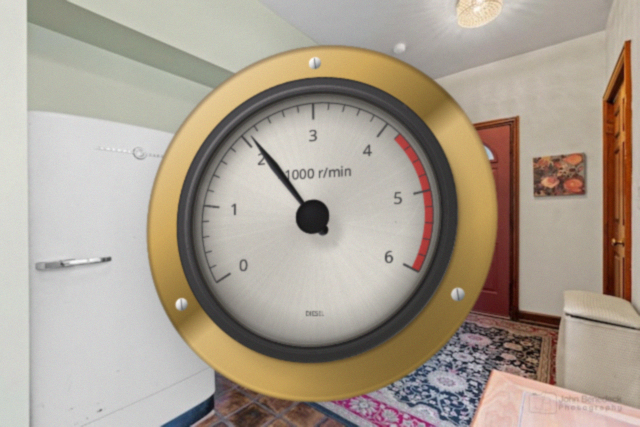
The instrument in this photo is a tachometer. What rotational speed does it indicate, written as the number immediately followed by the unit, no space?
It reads 2100rpm
